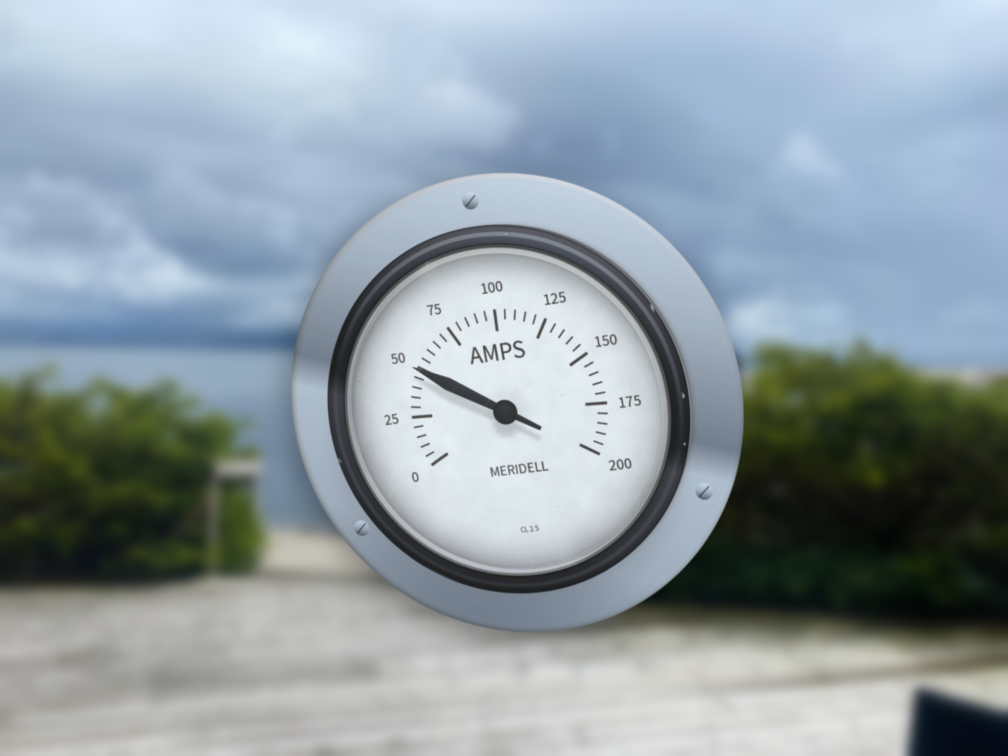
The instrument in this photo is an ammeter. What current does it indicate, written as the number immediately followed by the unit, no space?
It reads 50A
